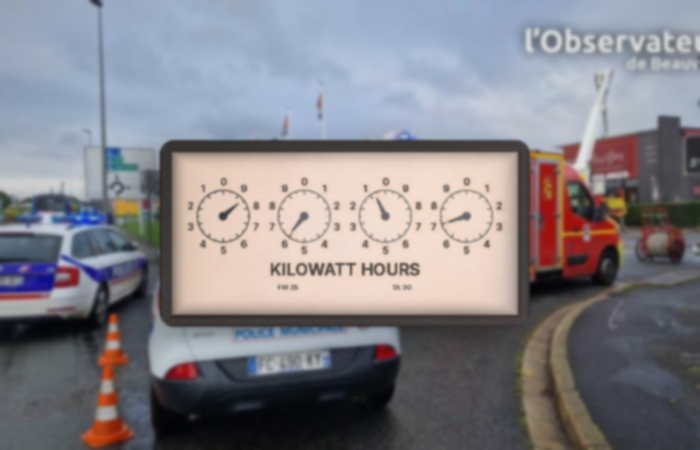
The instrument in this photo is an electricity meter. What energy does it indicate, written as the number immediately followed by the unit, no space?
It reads 8607kWh
